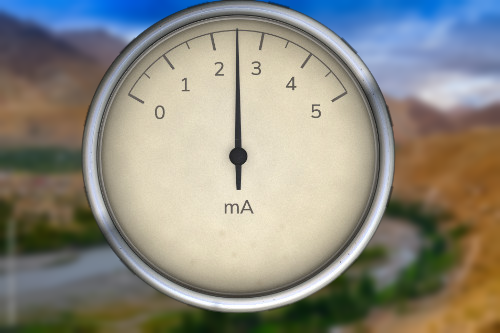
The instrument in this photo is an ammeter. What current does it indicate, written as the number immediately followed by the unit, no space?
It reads 2.5mA
